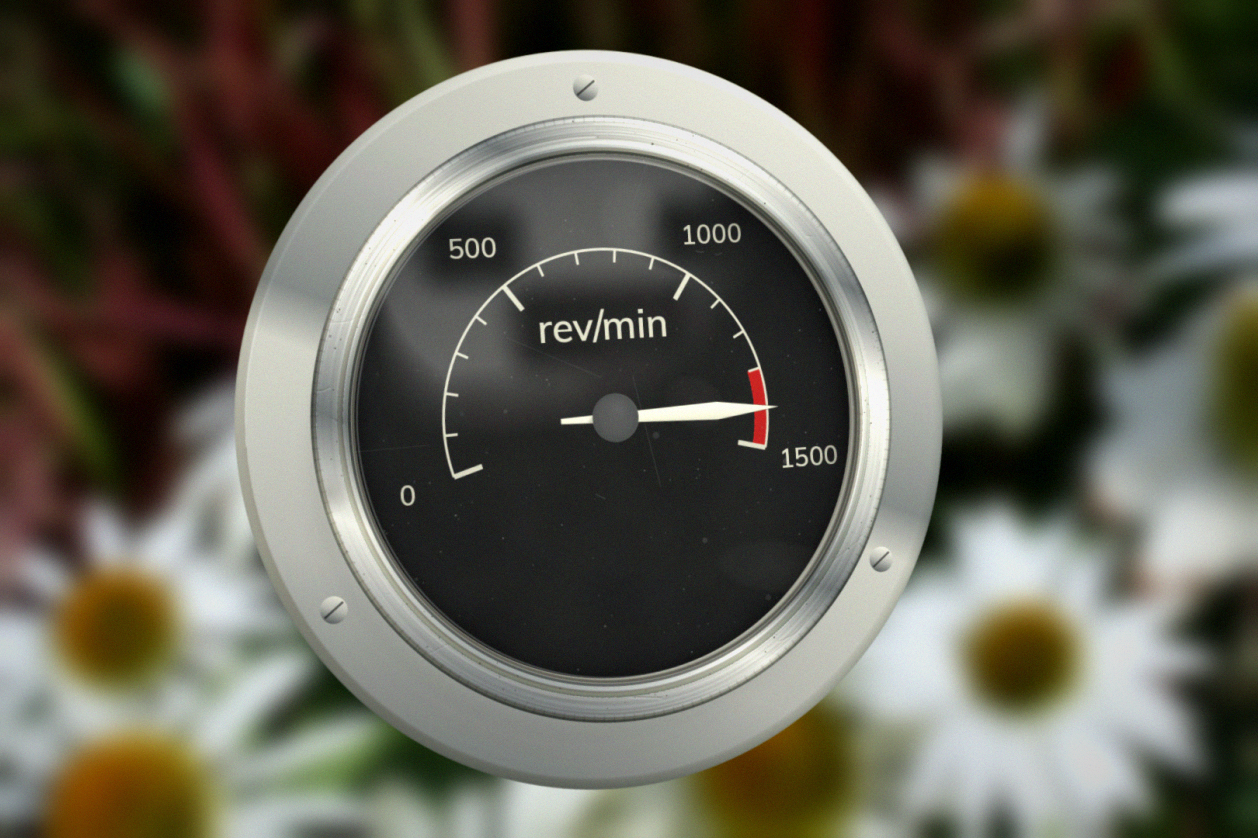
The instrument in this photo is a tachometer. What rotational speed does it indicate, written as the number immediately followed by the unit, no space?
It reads 1400rpm
